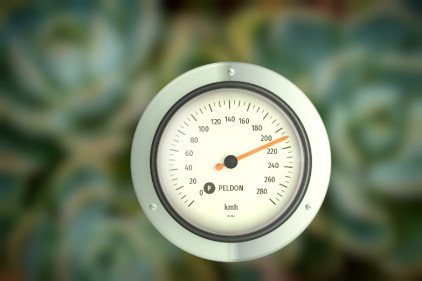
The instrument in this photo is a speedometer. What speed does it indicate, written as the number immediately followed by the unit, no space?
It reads 210km/h
